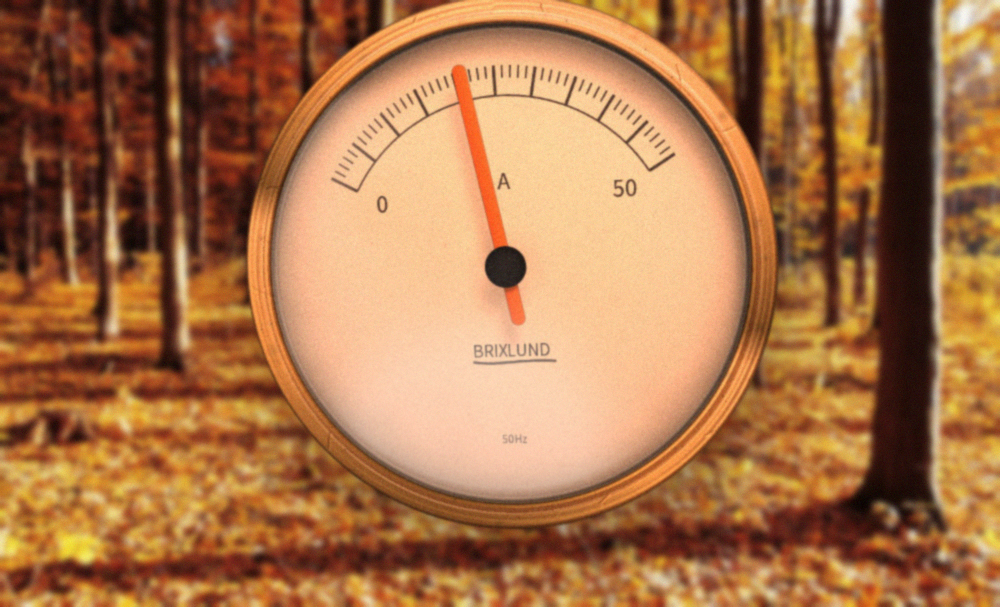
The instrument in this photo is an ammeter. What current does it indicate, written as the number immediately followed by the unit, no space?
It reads 21A
